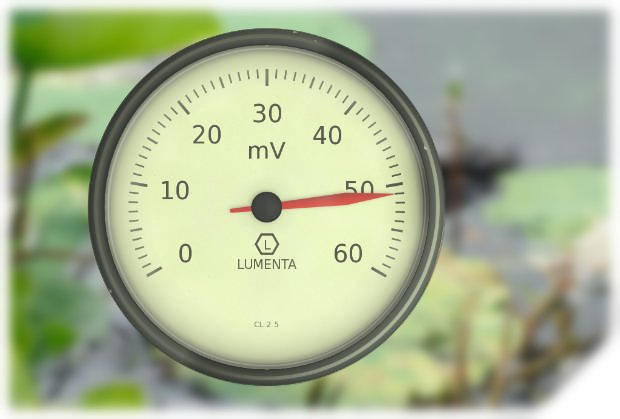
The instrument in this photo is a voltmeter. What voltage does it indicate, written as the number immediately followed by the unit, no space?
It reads 51mV
